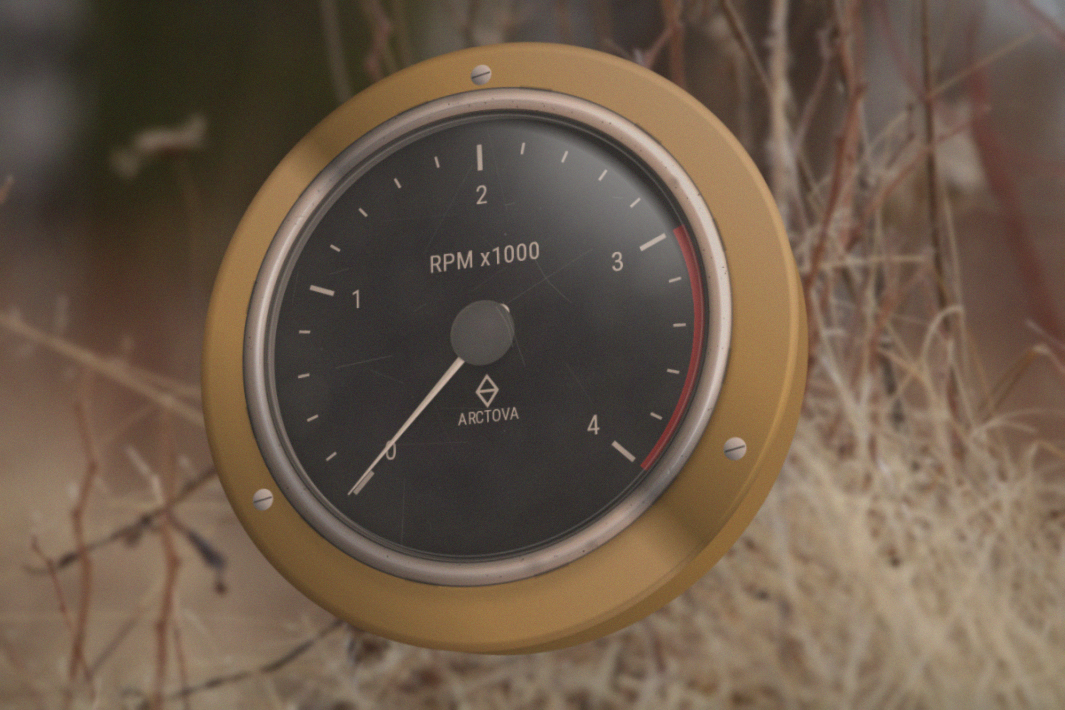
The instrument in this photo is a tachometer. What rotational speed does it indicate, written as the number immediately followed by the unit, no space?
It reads 0rpm
